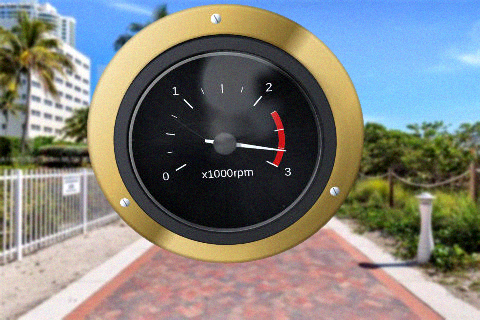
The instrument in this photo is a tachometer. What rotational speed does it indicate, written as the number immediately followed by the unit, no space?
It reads 2750rpm
